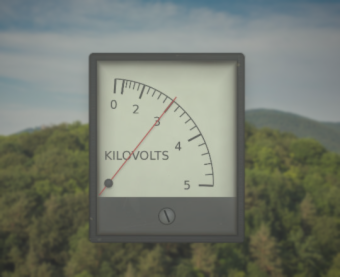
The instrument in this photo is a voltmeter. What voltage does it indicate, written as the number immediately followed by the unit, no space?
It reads 3kV
